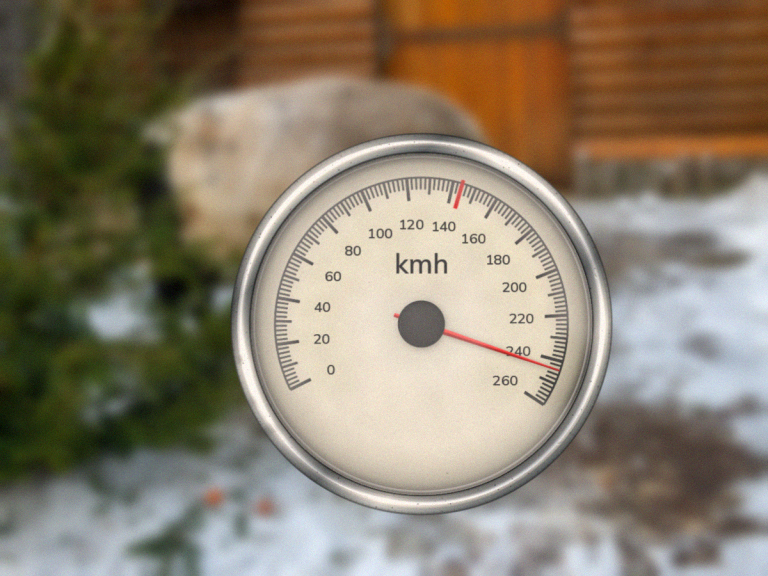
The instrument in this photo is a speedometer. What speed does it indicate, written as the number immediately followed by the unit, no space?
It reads 244km/h
